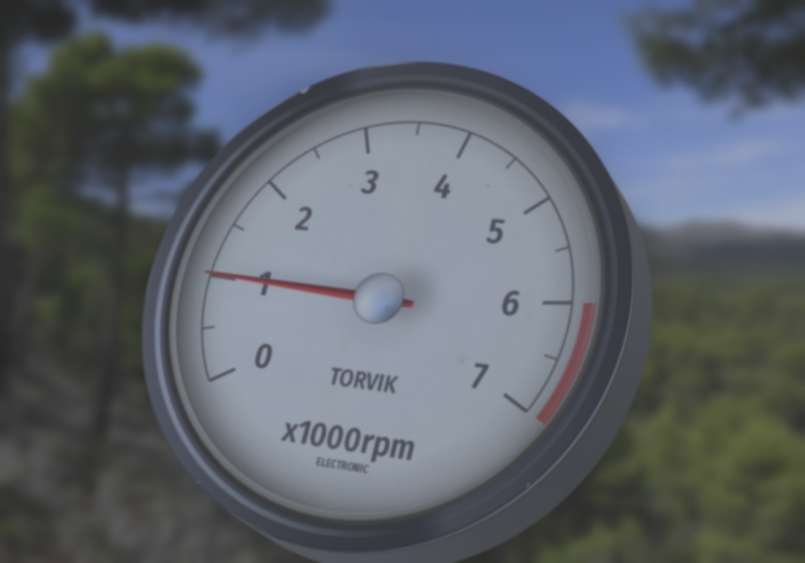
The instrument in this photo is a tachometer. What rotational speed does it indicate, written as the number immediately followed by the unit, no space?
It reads 1000rpm
